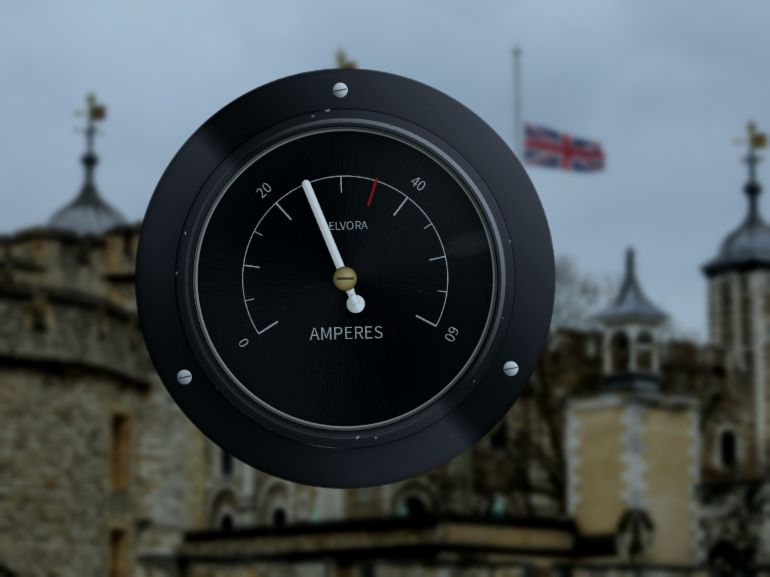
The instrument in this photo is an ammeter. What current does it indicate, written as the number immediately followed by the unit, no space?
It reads 25A
